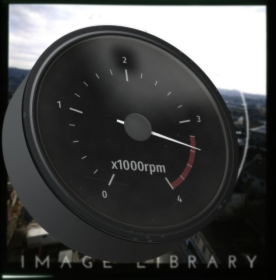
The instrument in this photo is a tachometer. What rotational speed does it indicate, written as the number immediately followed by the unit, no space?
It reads 3400rpm
